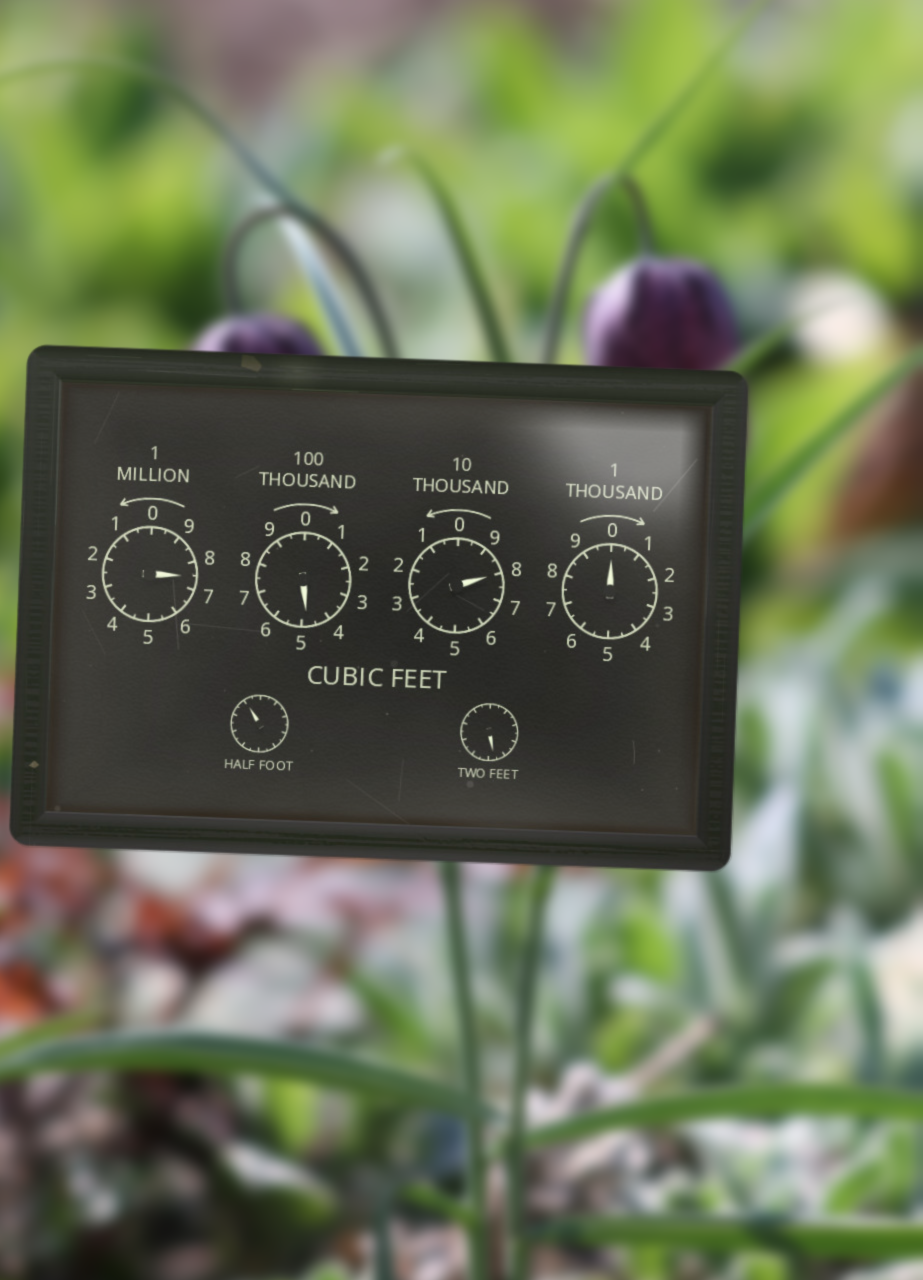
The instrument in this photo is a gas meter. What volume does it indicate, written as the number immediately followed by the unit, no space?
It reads 748000ft³
